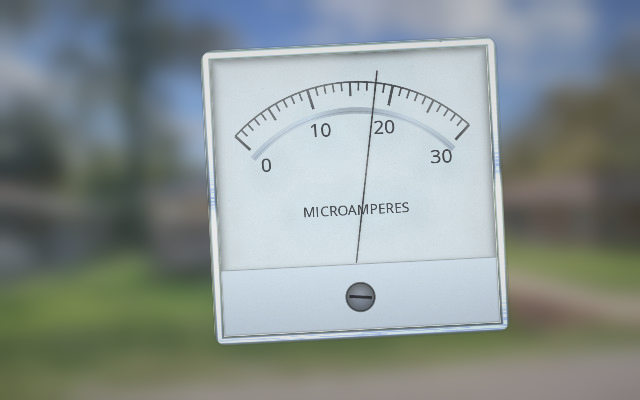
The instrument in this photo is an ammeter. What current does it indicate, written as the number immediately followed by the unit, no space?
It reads 18µA
